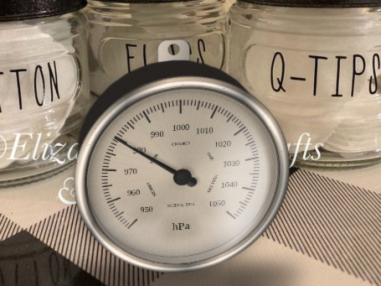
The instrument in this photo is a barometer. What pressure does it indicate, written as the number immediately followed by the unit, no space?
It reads 980hPa
